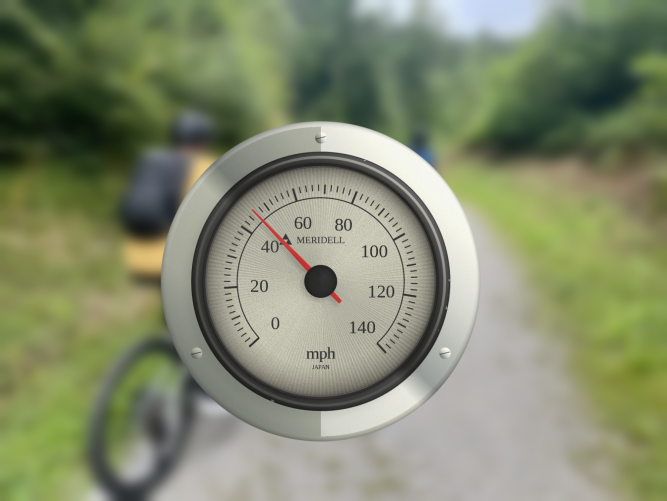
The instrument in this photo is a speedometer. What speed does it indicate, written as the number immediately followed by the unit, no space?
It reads 46mph
